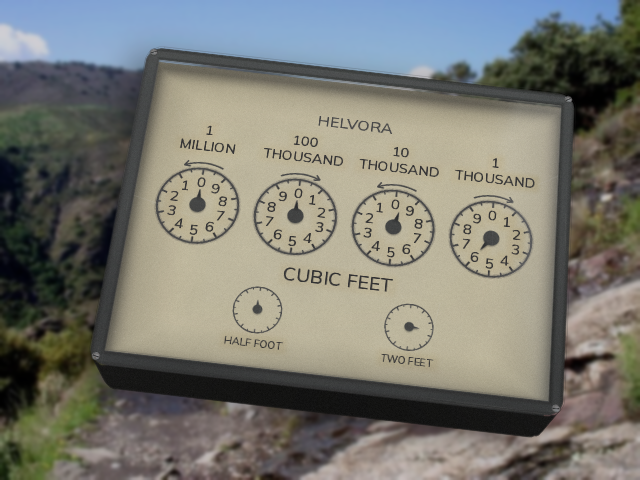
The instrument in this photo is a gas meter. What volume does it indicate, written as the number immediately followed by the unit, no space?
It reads 999600ft³
